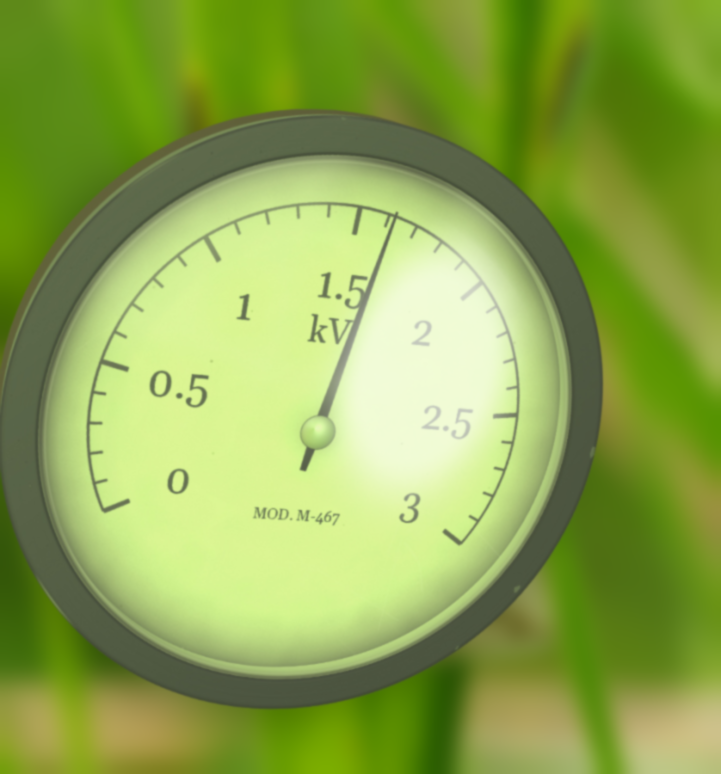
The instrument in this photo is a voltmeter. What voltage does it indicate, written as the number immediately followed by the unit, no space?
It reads 1.6kV
